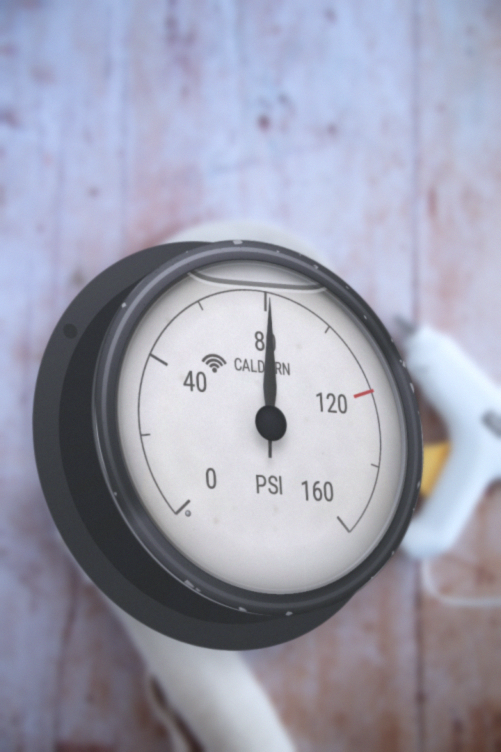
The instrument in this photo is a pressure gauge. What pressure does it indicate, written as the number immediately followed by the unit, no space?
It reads 80psi
